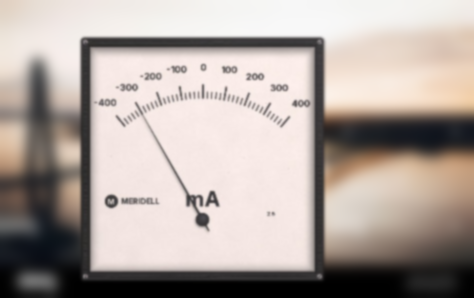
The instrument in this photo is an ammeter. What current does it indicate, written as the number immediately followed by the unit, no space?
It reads -300mA
